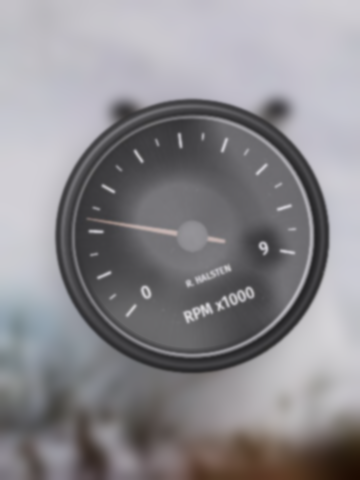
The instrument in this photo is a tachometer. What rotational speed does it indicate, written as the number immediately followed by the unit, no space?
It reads 2250rpm
